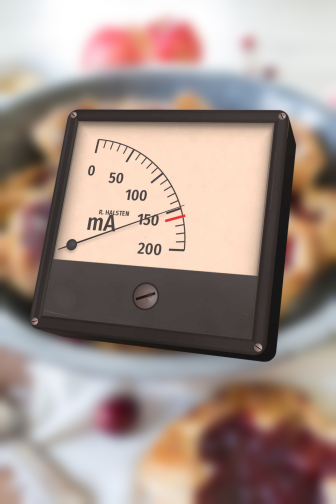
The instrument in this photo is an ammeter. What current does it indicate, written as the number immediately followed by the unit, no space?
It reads 150mA
